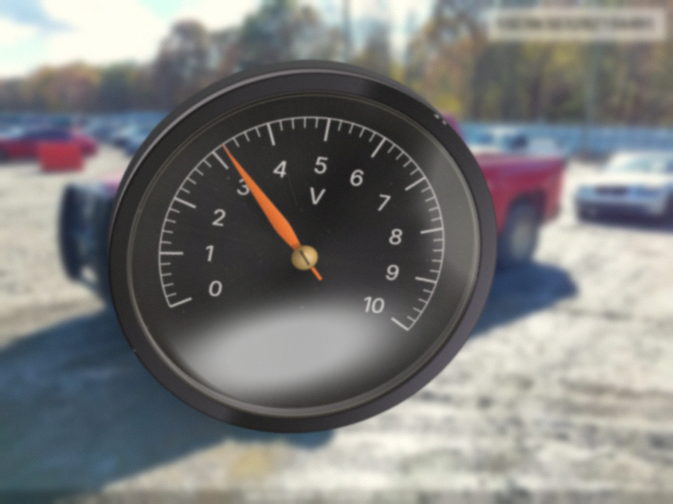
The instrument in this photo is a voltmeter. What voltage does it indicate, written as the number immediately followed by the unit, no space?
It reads 3.2V
